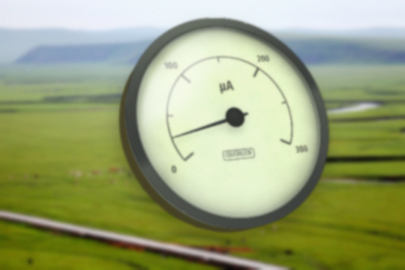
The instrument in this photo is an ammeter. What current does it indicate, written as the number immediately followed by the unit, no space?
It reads 25µA
